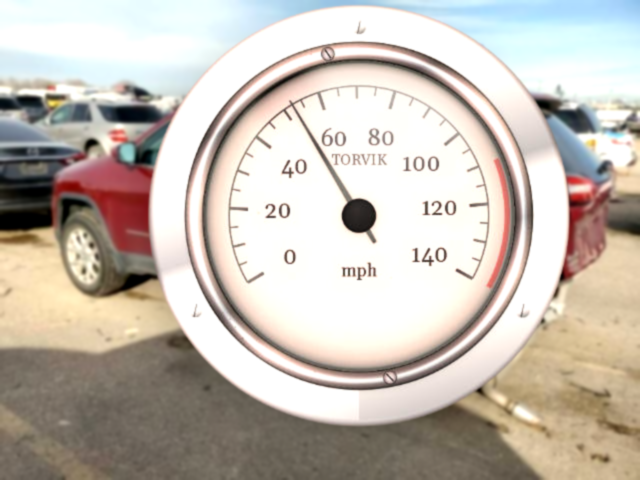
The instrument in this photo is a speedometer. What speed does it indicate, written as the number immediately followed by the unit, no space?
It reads 52.5mph
